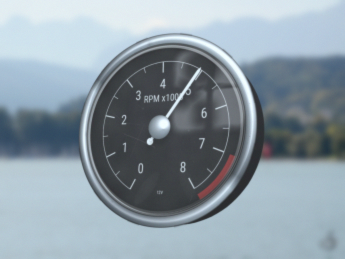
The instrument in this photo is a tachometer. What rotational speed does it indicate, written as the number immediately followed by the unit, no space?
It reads 5000rpm
